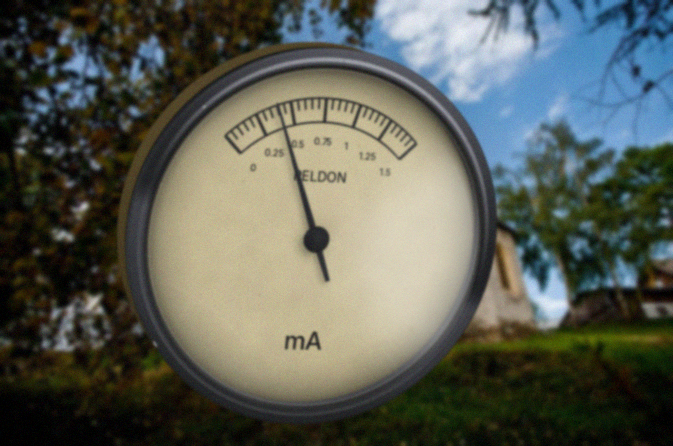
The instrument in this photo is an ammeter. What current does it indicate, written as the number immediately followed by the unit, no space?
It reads 0.4mA
